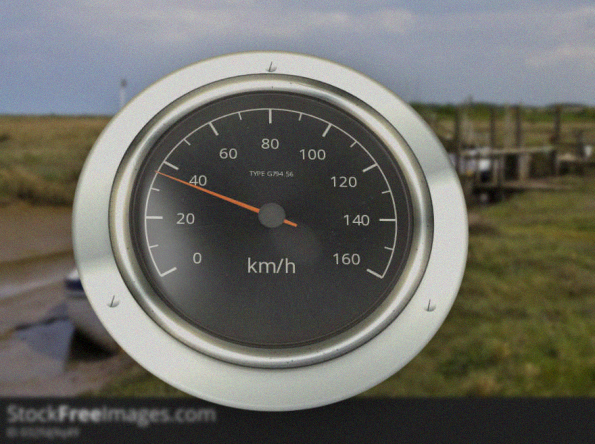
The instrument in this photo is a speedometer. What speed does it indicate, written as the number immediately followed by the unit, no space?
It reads 35km/h
